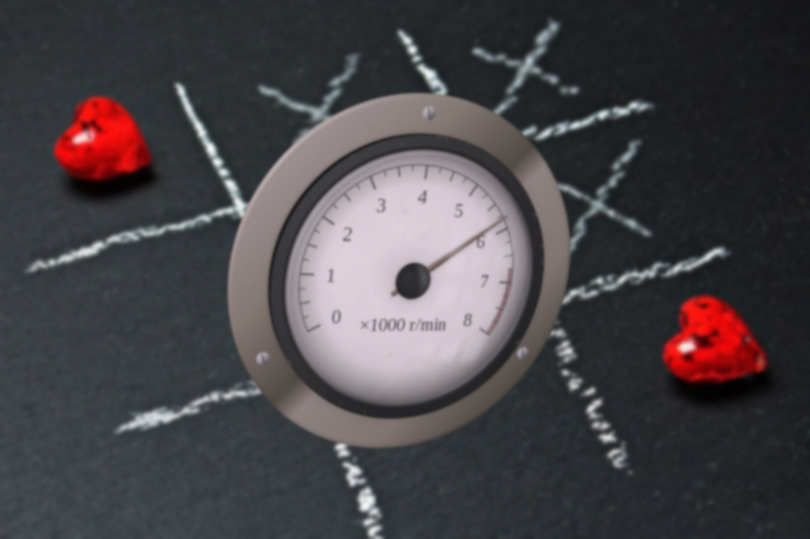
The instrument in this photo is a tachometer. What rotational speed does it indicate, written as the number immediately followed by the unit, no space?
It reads 5750rpm
